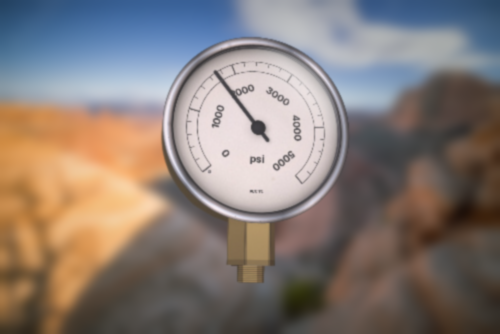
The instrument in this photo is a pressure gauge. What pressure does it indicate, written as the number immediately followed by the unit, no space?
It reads 1700psi
